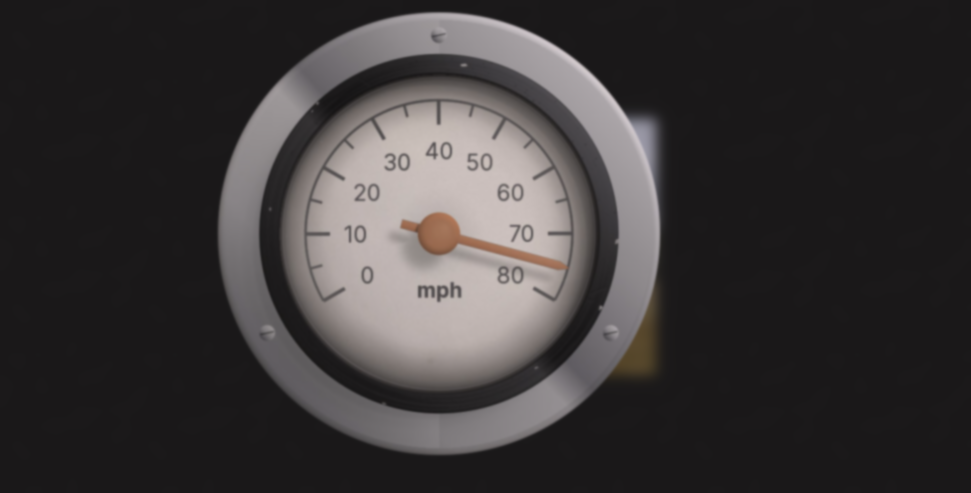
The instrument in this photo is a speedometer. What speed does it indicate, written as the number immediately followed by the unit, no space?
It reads 75mph
